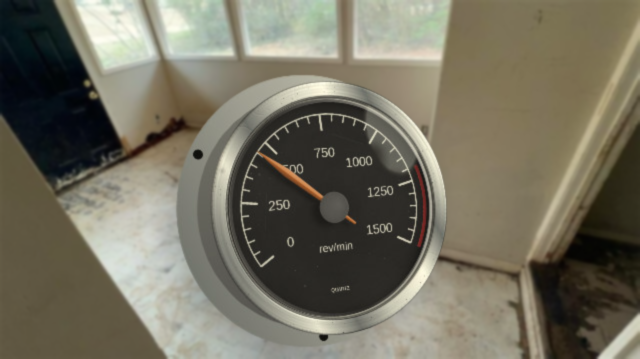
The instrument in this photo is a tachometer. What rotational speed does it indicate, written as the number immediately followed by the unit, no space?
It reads 450rpm
